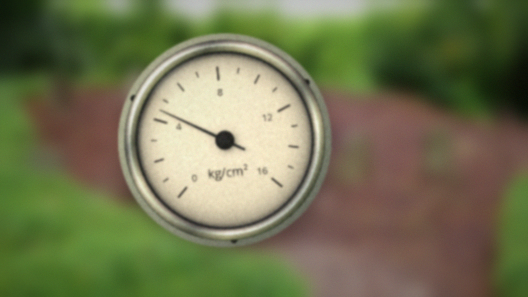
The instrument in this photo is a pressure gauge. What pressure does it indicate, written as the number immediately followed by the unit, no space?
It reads 4.5kg/cm²
